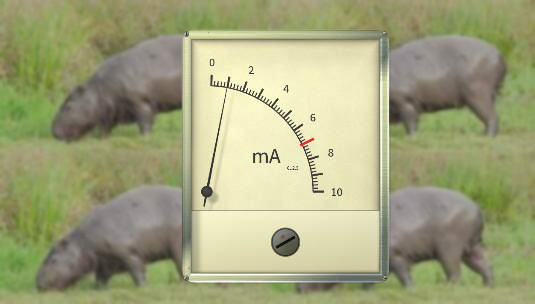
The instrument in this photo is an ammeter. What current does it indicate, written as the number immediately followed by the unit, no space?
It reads 1mA
